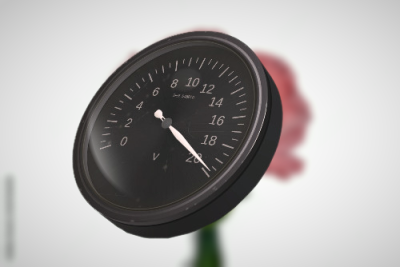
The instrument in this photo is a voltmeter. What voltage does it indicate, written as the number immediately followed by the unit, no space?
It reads 19.75V
